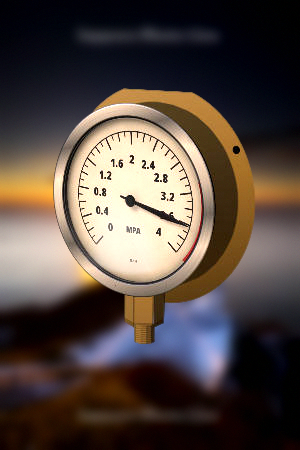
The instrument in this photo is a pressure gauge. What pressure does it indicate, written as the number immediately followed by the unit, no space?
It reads 3.6MPa
